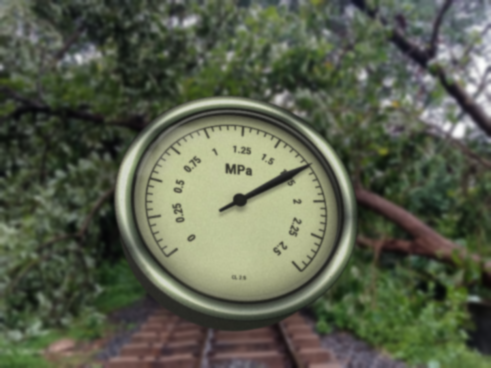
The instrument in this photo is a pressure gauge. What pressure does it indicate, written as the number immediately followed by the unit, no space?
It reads 1.75MPa
